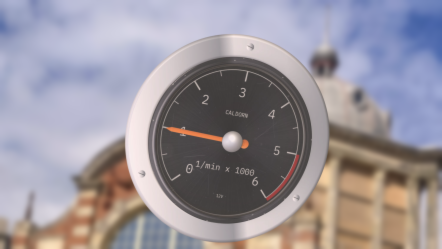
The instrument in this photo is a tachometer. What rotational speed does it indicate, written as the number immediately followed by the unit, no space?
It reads 1000rpm
